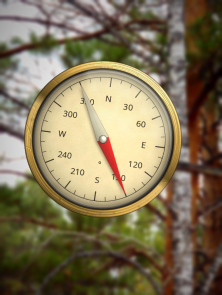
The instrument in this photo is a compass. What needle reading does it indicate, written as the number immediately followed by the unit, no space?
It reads 150°
